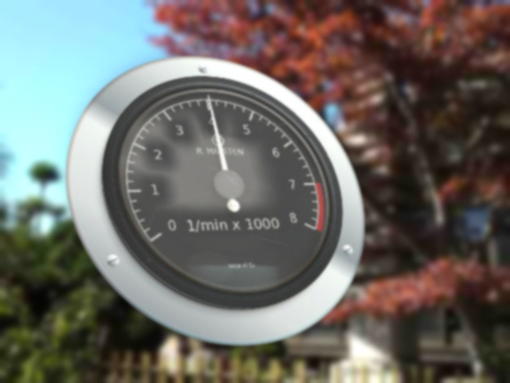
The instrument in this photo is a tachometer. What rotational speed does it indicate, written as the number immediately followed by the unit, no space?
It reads 4000rpm
